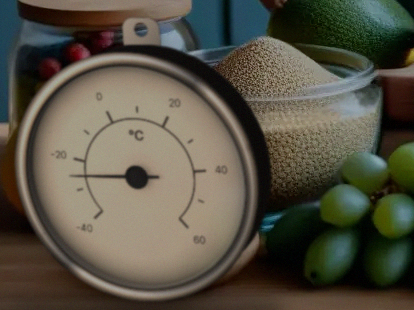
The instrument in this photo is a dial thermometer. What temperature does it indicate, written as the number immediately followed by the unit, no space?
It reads -25°C
